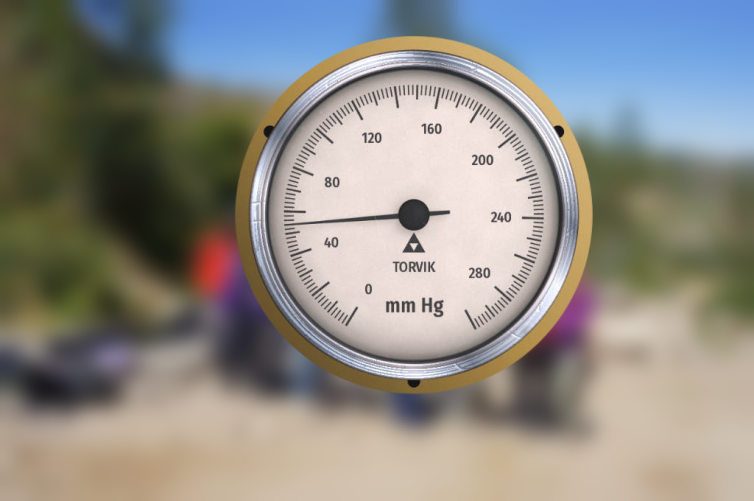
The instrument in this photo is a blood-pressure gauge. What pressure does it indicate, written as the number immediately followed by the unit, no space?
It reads 54mmHg
